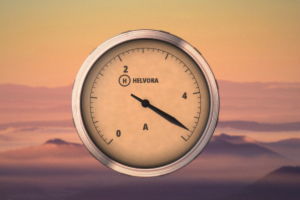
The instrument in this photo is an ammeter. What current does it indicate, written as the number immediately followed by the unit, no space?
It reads 4.8A
